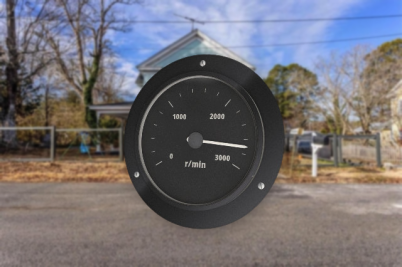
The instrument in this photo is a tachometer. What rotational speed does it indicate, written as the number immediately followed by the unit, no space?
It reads 2700rpm
